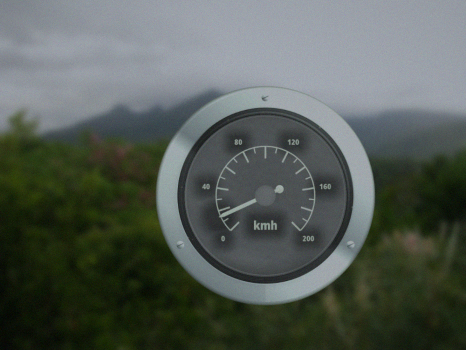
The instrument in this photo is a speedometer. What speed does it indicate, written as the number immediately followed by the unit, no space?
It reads 15km/h
